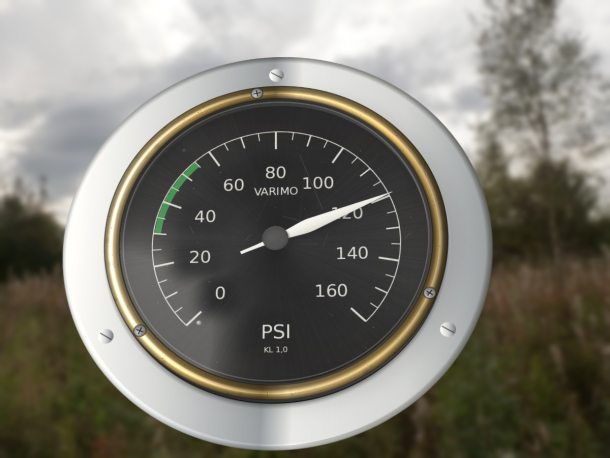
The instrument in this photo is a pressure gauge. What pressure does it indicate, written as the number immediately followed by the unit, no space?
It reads 120psi
